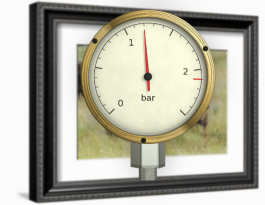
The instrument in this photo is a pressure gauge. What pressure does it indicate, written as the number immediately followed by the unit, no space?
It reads 1.2bar
